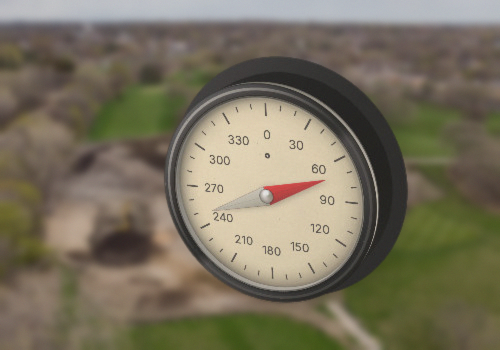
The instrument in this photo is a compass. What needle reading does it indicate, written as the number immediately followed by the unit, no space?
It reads 70°
